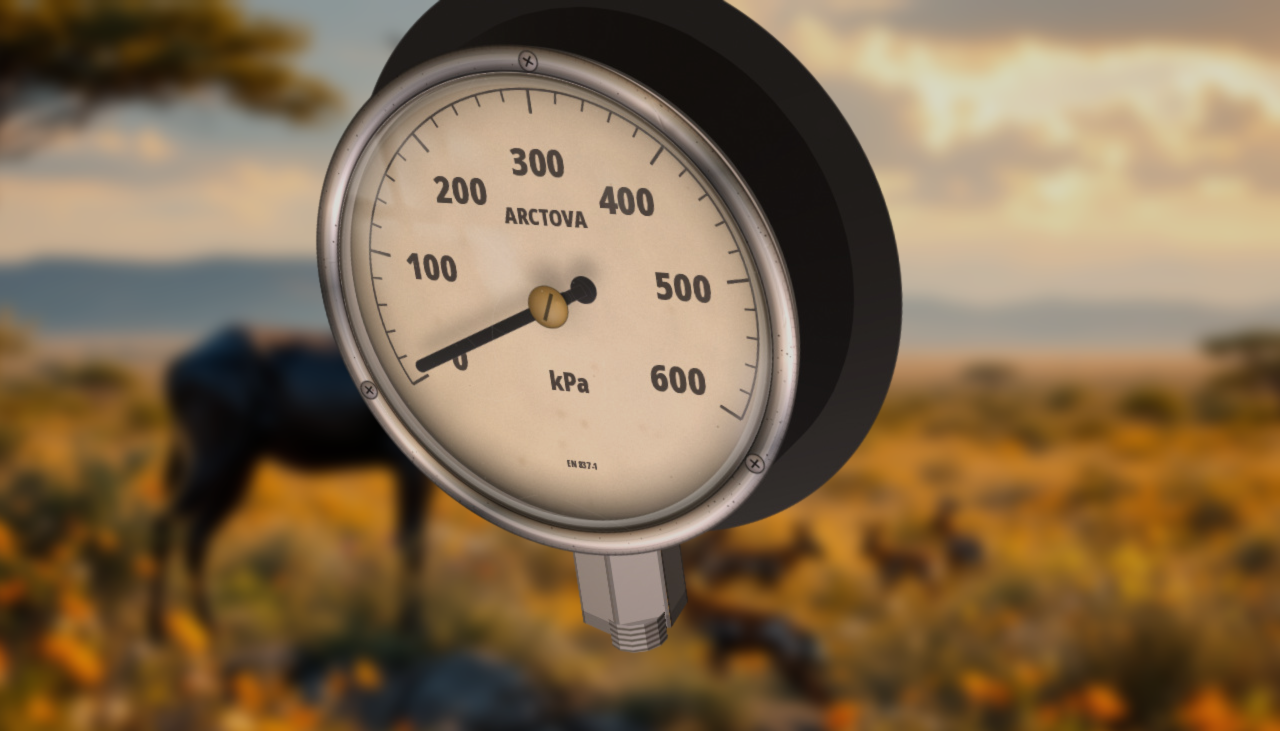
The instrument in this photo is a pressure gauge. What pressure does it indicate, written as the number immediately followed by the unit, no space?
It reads 10kPa
